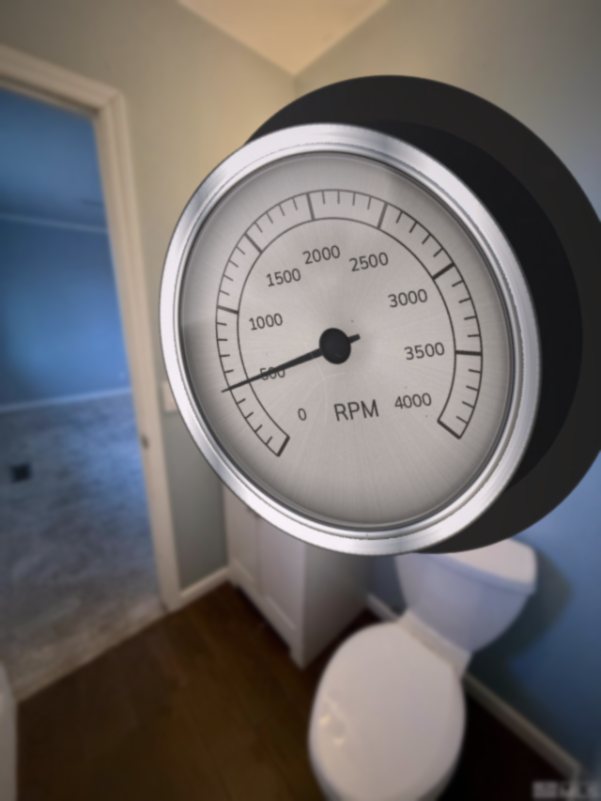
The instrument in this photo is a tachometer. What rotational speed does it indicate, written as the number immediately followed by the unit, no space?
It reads 500rpm
